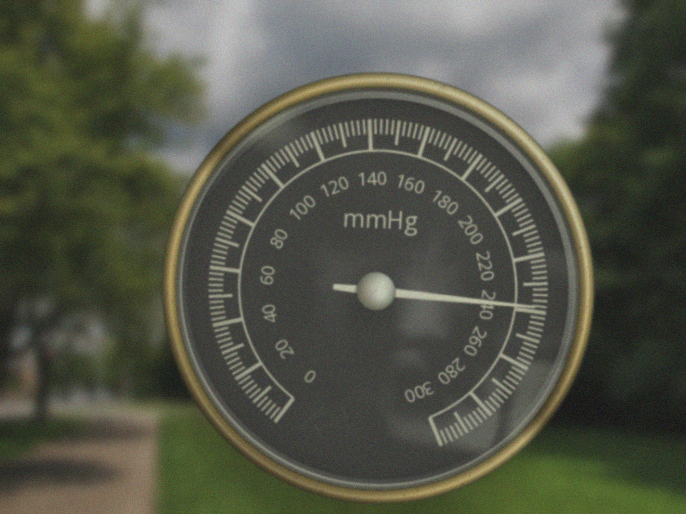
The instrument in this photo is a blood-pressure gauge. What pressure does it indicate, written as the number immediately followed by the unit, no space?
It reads 238mmHg
